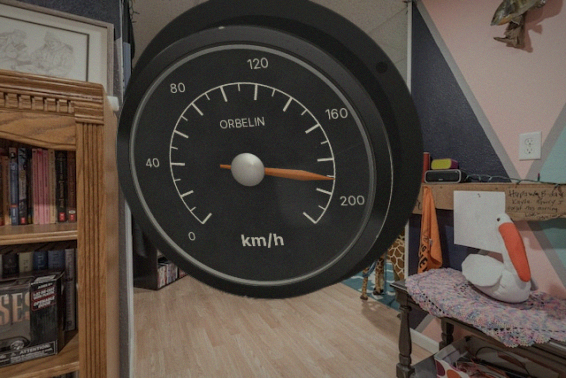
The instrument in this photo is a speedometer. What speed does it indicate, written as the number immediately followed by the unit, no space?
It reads 190km/h
